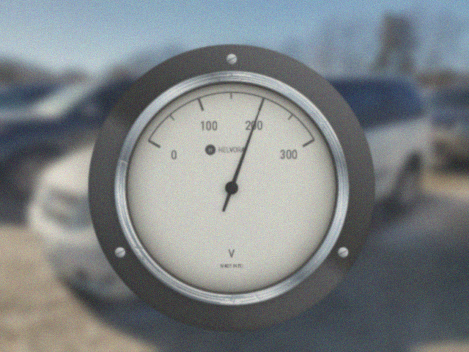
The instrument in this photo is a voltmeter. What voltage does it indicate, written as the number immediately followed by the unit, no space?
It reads 200V
